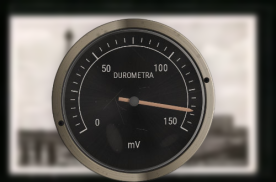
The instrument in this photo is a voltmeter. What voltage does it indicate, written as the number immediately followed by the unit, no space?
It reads 137.5mV
